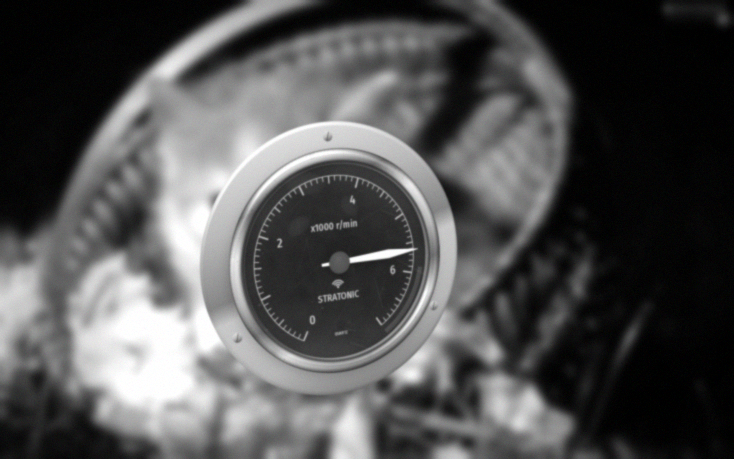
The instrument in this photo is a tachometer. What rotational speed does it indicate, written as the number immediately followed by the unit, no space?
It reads 5600rpm
